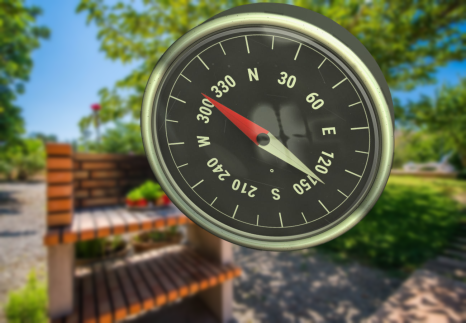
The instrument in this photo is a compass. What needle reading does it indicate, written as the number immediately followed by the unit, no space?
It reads 315°
